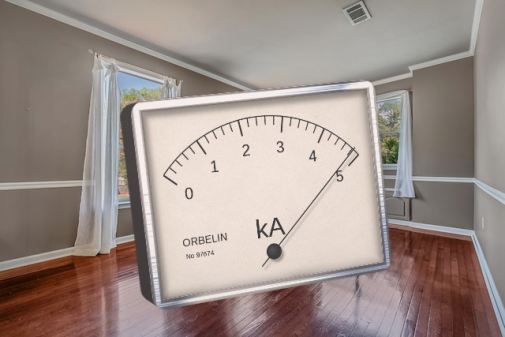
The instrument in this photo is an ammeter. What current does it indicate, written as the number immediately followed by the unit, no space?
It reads 4.8kA
